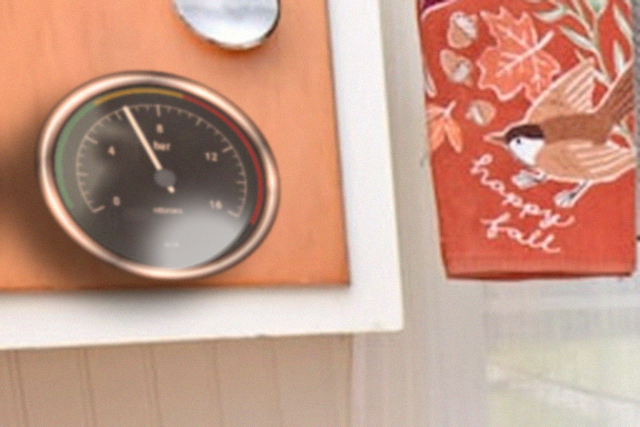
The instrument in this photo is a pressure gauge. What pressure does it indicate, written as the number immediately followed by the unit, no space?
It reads 6.5bar
